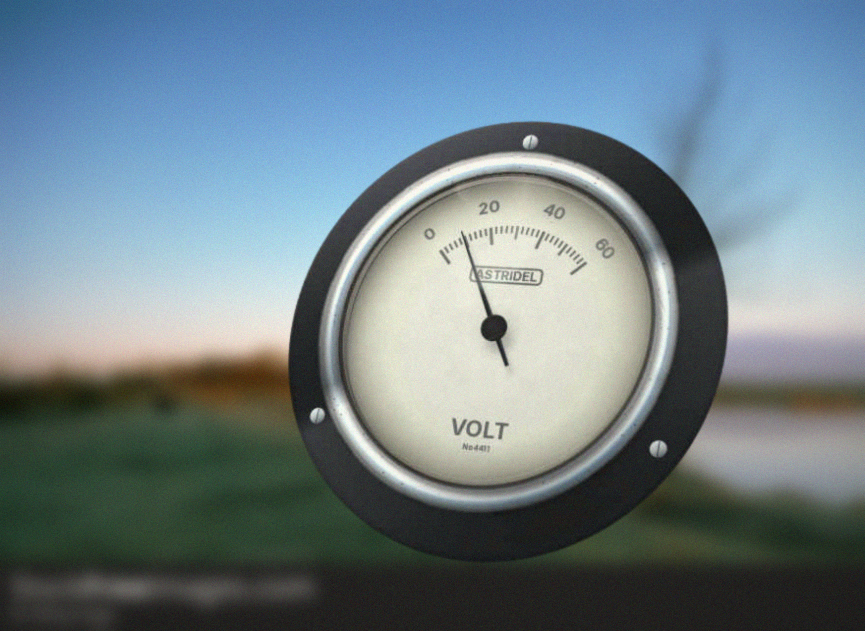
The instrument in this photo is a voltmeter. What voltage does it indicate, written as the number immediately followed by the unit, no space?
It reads 10V
